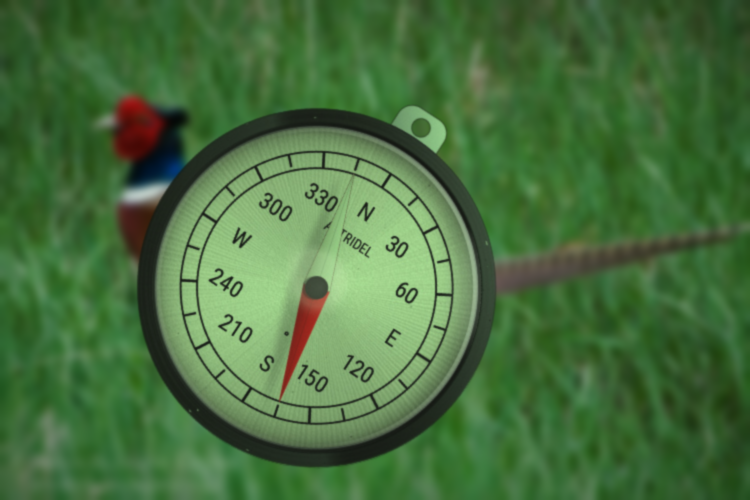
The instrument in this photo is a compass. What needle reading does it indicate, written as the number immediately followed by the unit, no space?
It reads 165°
